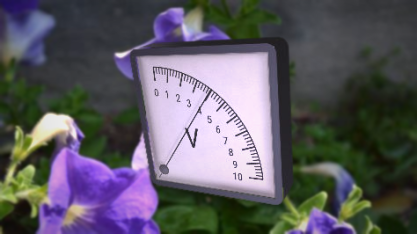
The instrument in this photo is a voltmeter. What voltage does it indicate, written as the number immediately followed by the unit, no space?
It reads 4V
